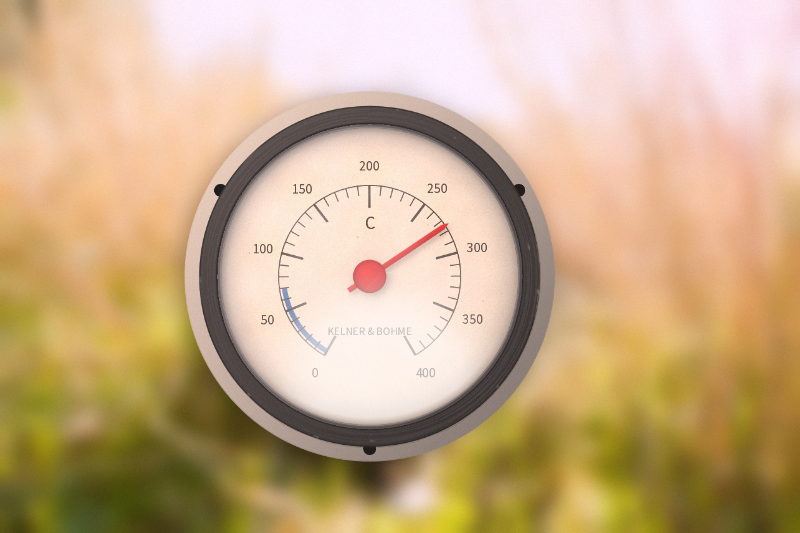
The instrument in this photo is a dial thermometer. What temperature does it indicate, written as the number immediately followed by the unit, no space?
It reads 275°C
